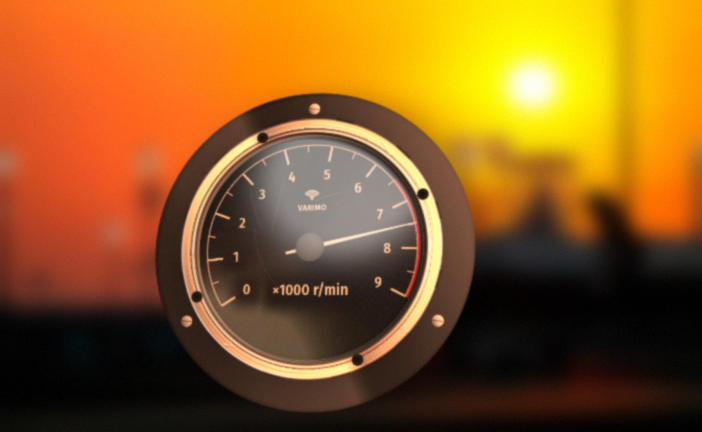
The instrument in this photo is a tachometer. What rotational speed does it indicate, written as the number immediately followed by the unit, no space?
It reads 7500rpm
